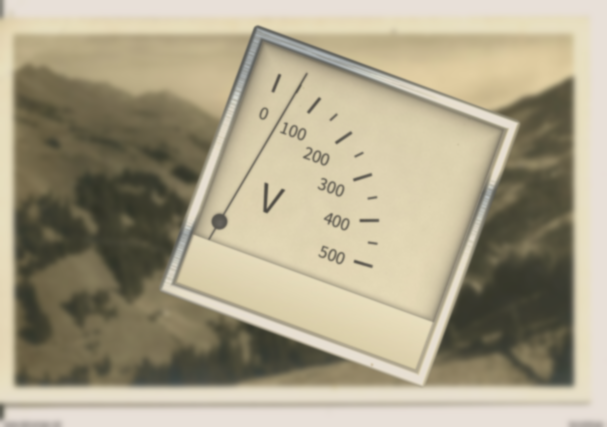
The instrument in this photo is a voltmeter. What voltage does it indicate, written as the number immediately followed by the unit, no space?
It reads 50V
